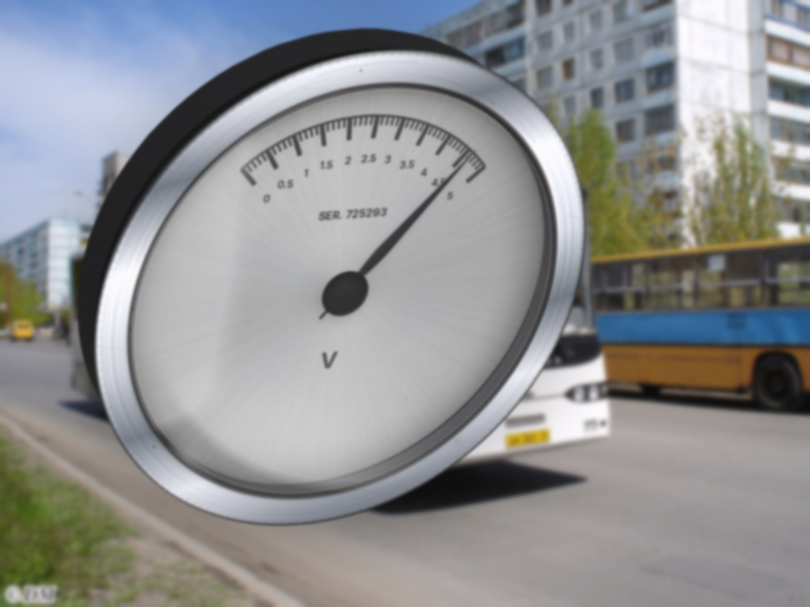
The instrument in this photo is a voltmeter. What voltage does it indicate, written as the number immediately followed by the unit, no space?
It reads 4.5V
